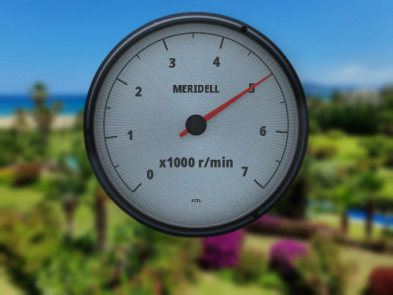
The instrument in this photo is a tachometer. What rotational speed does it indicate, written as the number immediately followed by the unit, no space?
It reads 5000rpm
